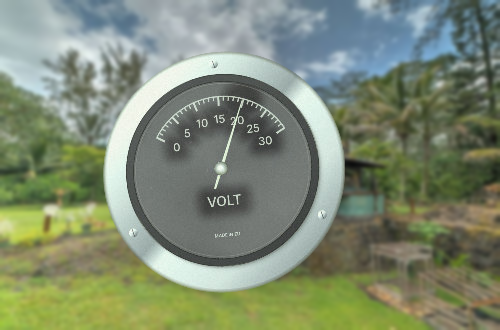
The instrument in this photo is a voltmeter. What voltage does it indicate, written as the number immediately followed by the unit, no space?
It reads 20V
